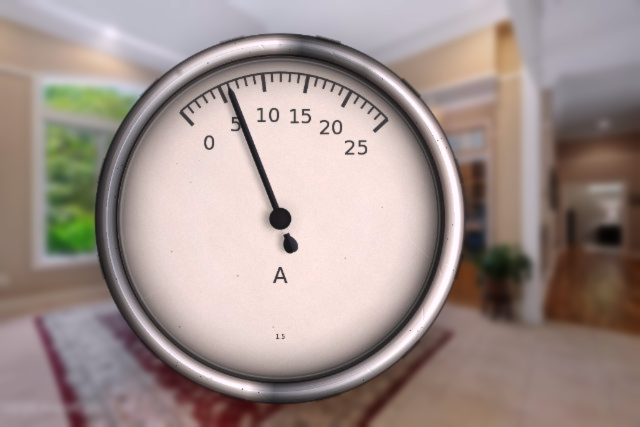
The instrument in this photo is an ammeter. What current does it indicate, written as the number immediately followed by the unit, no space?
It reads 6A
